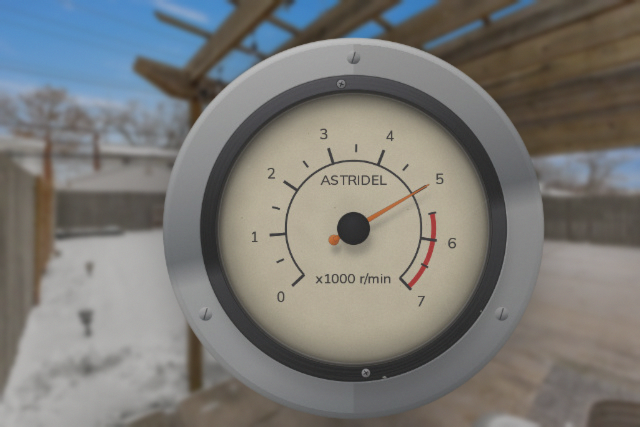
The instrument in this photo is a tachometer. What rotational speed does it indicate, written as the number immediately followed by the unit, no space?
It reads 5000rpm
